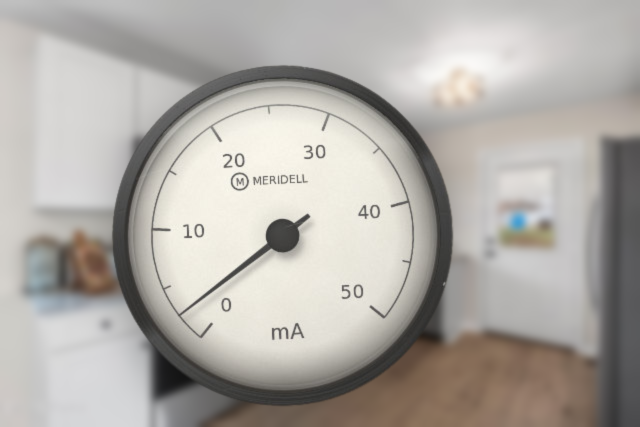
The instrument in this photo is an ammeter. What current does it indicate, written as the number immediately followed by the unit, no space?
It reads 2.5mA
